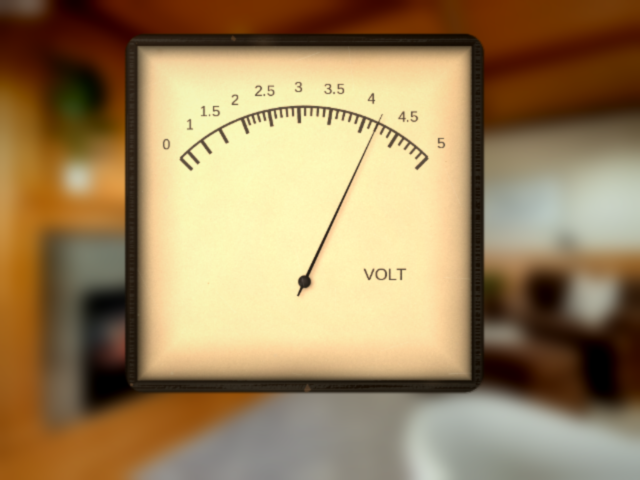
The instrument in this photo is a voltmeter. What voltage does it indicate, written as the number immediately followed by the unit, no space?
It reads 4.2V
